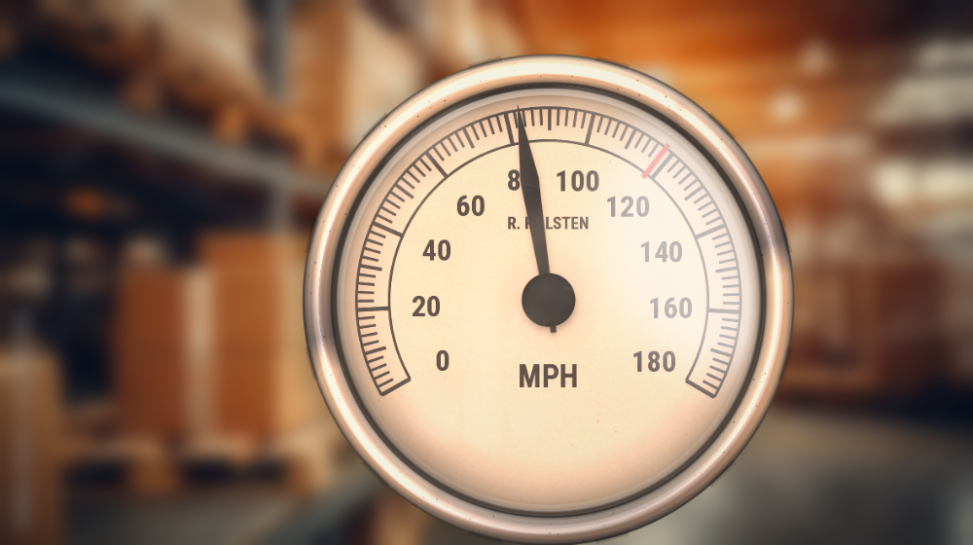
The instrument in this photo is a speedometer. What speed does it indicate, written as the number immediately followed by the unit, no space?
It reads 83mph
